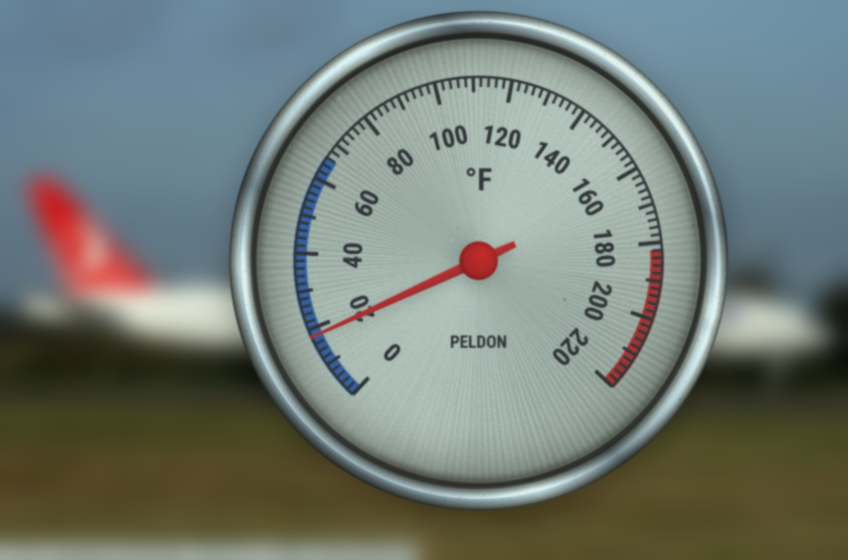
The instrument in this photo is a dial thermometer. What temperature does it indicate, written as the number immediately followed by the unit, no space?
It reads 18°F
